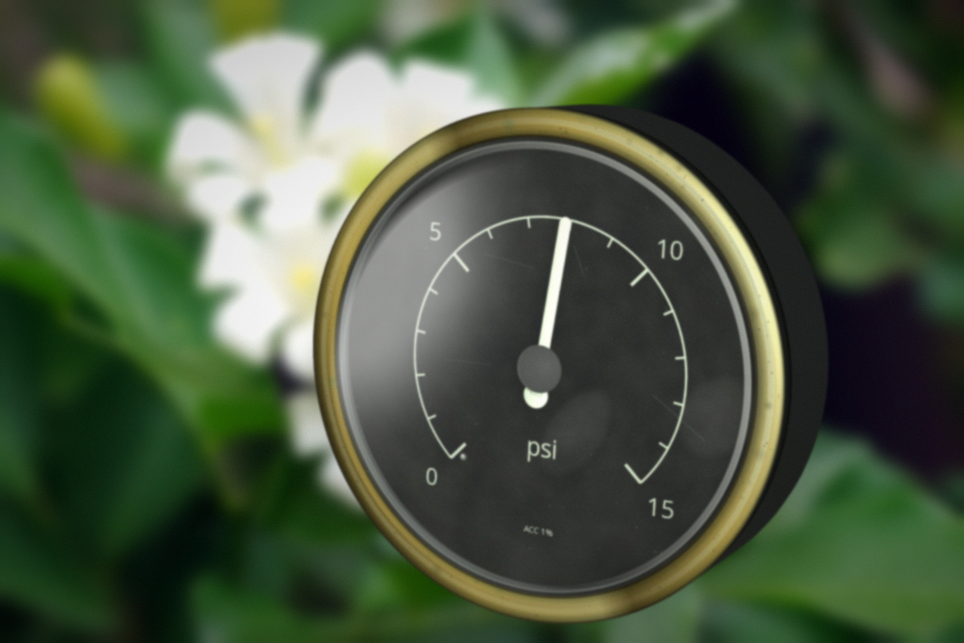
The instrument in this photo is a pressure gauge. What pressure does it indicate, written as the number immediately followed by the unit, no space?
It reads 8psi
